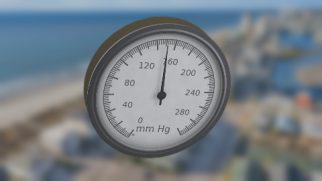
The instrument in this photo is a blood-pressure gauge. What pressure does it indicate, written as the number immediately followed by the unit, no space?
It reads 150mmHg
